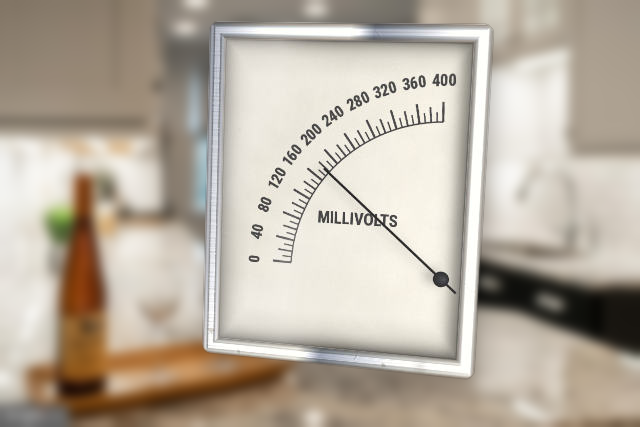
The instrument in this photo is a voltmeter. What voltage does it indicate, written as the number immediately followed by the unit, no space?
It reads 180mV
